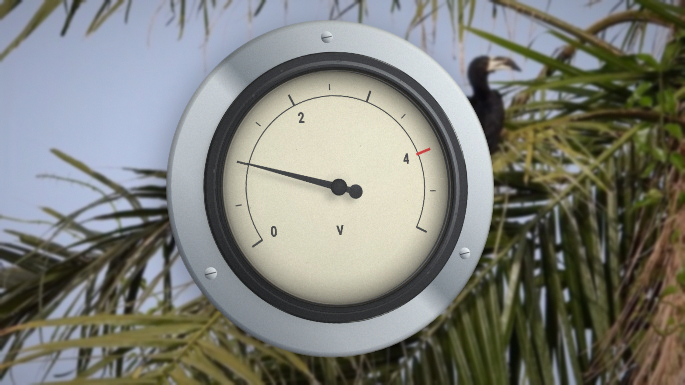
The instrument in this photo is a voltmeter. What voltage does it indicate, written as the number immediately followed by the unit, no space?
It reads 1V
